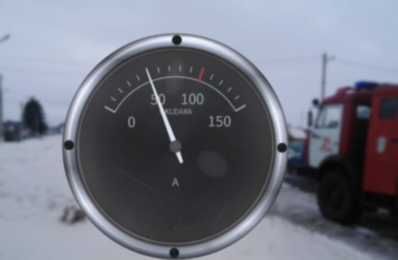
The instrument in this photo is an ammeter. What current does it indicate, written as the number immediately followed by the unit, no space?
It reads 50A
